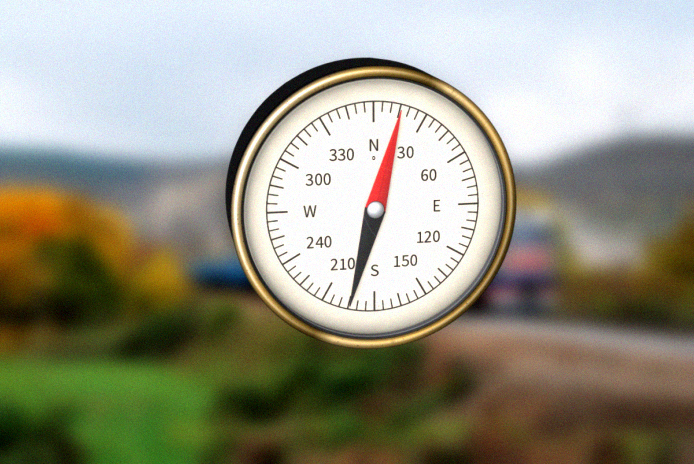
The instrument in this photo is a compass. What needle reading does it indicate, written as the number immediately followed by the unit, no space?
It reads 15°
